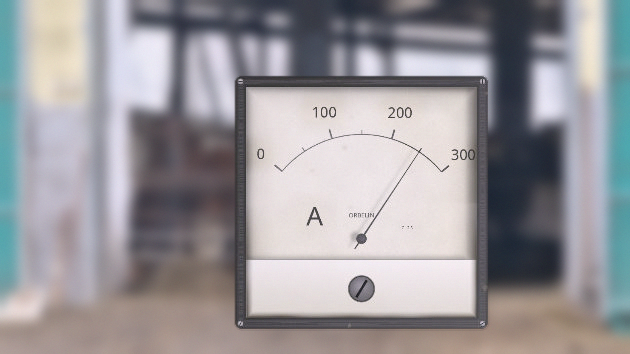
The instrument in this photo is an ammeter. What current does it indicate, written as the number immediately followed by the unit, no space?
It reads 250A
